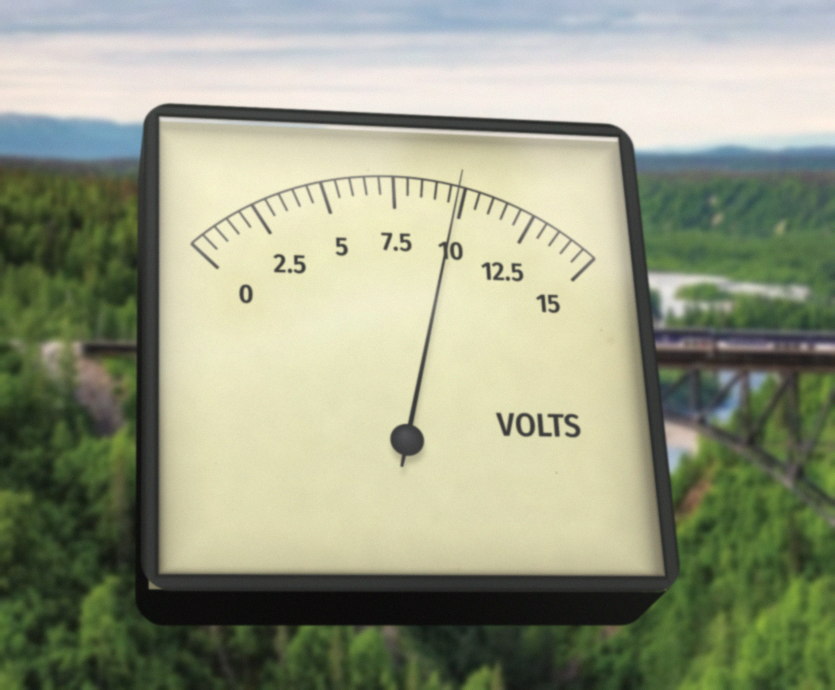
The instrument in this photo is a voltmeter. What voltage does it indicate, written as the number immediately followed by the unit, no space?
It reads 9.75V
